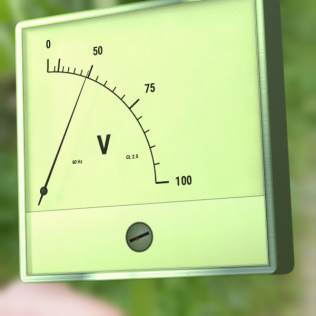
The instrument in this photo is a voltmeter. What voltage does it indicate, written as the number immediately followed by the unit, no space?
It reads 50V
